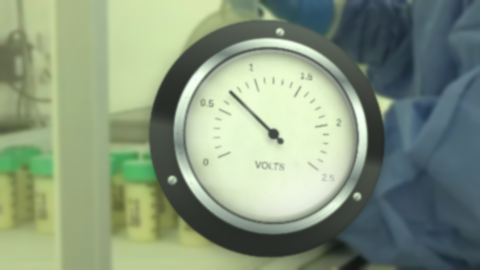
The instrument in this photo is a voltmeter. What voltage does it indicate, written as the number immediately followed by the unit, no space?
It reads 0.7V
